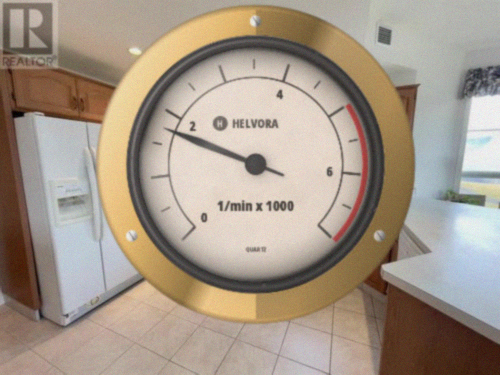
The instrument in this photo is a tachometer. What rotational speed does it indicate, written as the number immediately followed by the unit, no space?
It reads 1750rpm
